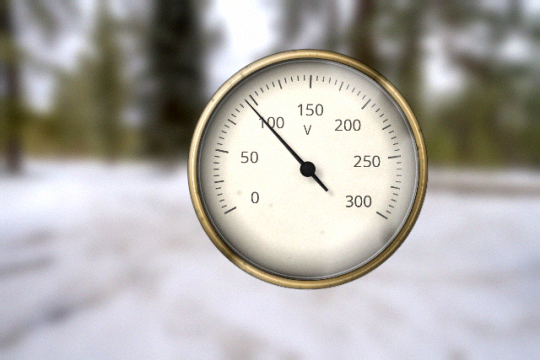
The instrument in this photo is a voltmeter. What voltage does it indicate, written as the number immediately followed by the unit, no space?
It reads 95V
